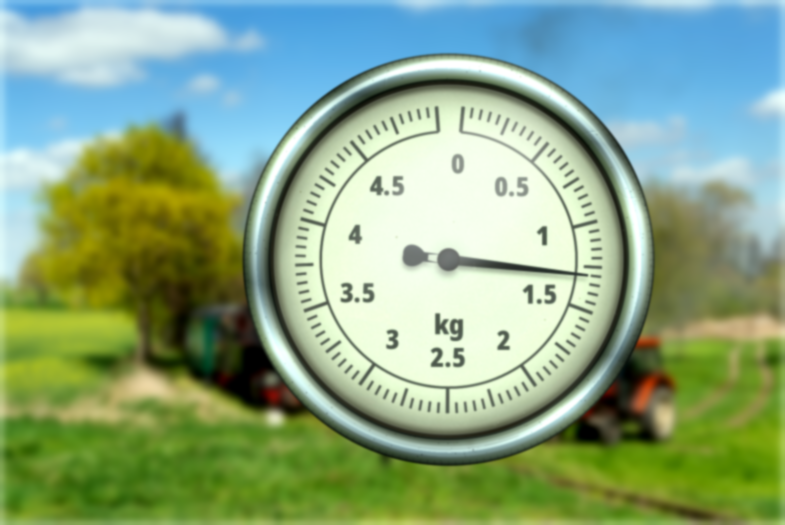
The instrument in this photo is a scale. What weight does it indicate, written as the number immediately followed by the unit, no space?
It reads 1.3kg
